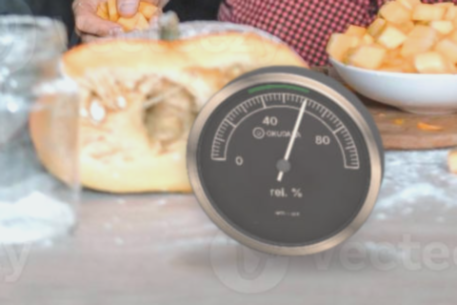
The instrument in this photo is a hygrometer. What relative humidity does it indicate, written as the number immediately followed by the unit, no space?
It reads 60%
